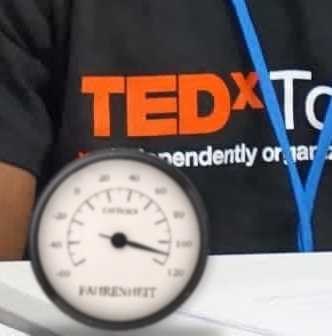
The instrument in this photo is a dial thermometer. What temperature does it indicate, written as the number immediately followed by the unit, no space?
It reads 110°F
